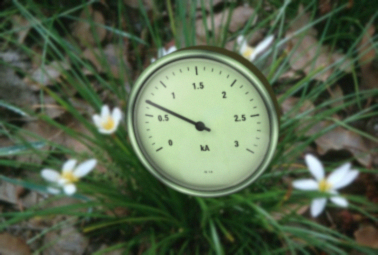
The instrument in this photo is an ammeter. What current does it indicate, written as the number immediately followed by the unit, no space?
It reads 0.7kA
